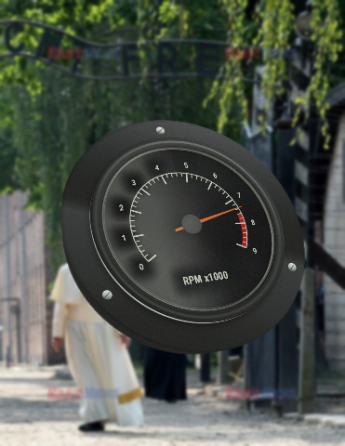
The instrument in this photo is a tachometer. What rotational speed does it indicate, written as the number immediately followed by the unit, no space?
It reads 7400rpm
